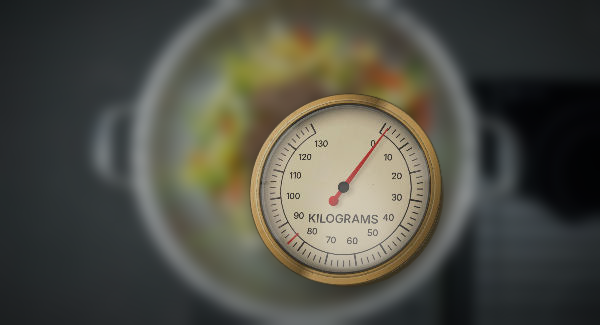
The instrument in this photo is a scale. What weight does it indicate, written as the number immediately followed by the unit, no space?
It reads 2kg
